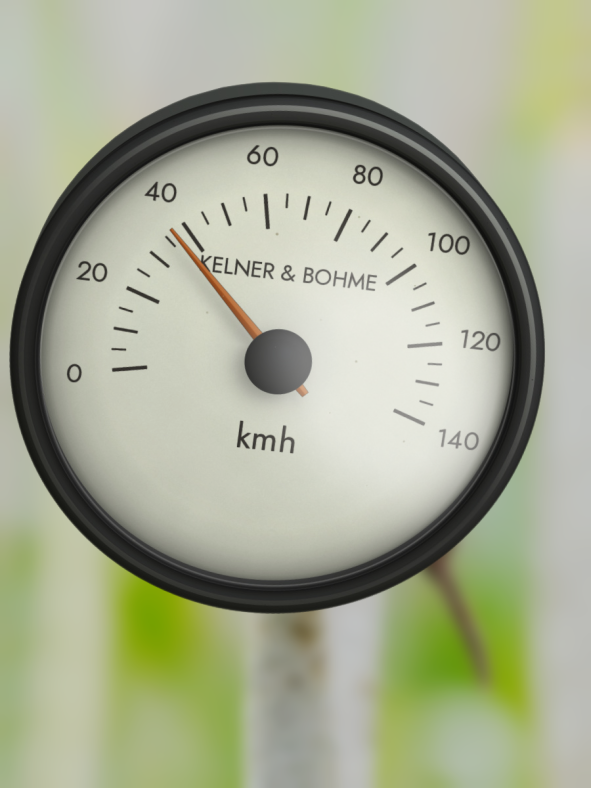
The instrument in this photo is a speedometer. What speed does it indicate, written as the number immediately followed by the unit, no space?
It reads 37.5km/h
